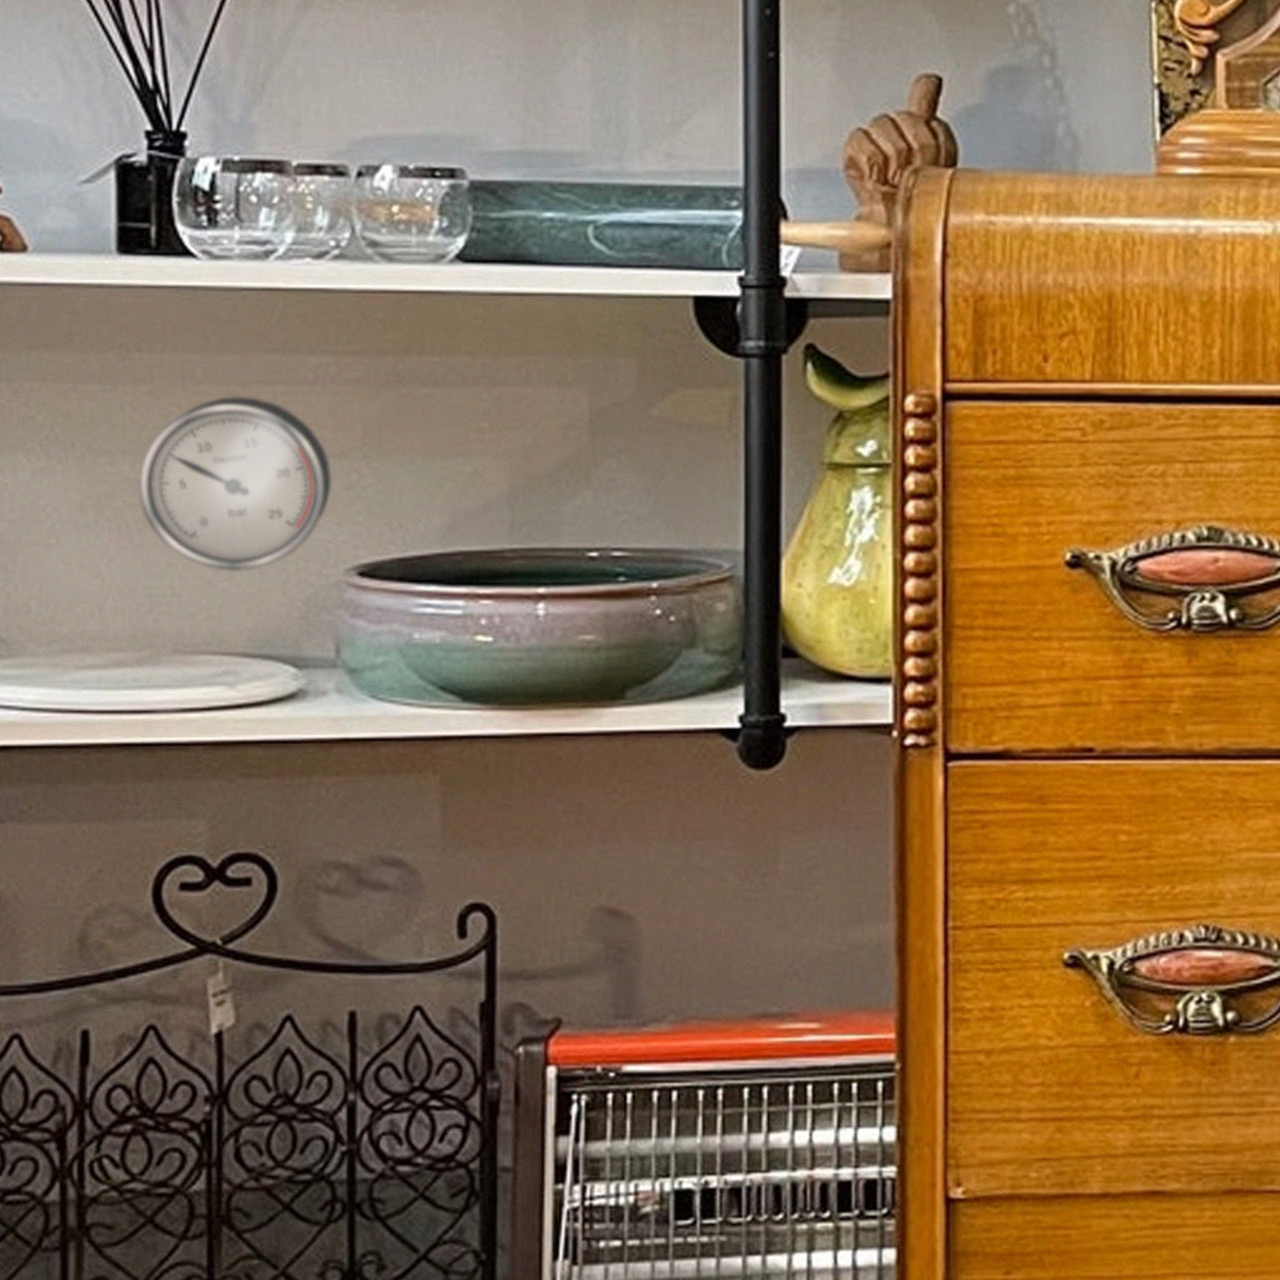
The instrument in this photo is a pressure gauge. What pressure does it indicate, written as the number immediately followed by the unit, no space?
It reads 7.5bar
